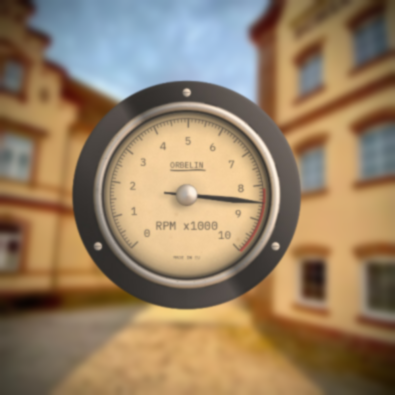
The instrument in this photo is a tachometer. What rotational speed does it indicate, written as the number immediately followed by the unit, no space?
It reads 8500rpm
